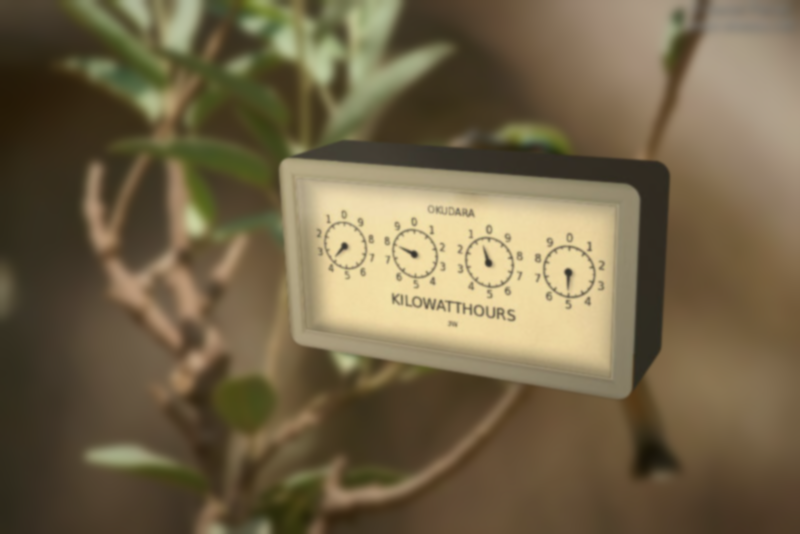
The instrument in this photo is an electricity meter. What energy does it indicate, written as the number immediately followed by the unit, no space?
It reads 3805kWh
